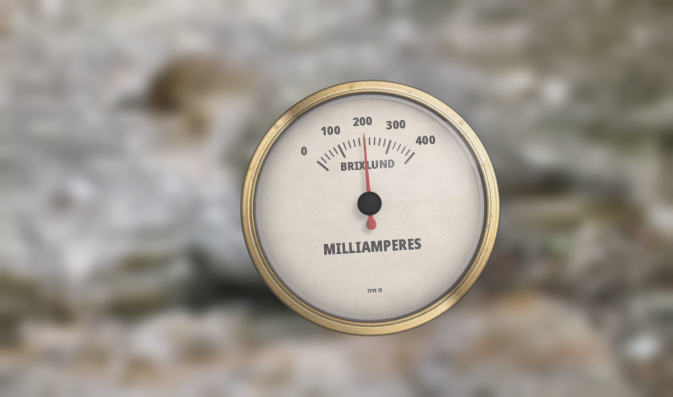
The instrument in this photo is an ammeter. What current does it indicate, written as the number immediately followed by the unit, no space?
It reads 200mA
